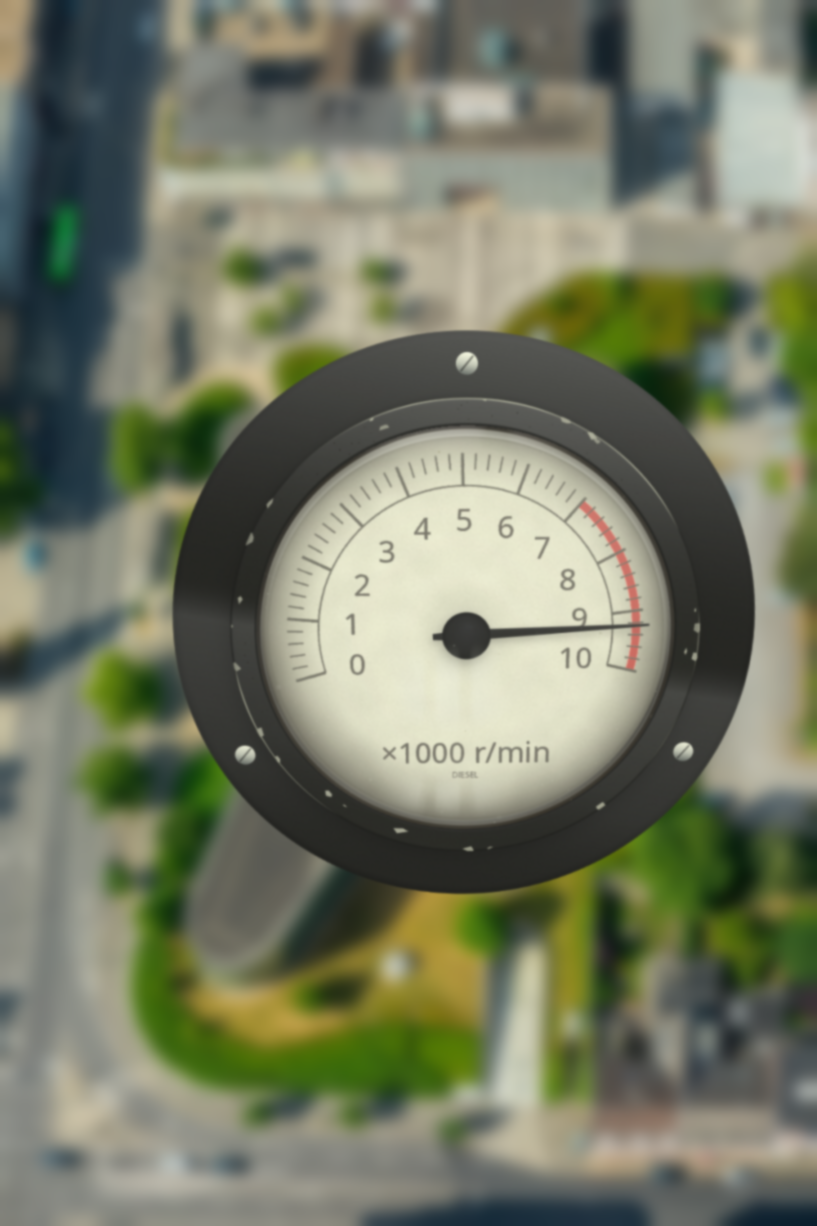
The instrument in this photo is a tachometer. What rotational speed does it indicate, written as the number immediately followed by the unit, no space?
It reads 9200rpm
